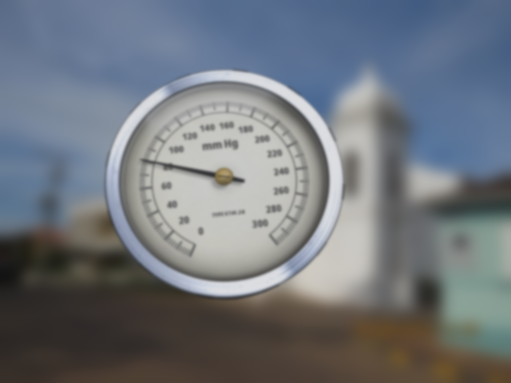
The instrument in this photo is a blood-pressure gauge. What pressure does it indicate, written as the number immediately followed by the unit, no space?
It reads 80mmHg
